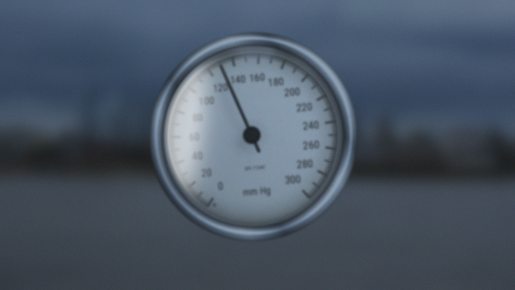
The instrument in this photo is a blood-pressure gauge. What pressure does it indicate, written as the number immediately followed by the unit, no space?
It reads 130mmHg
